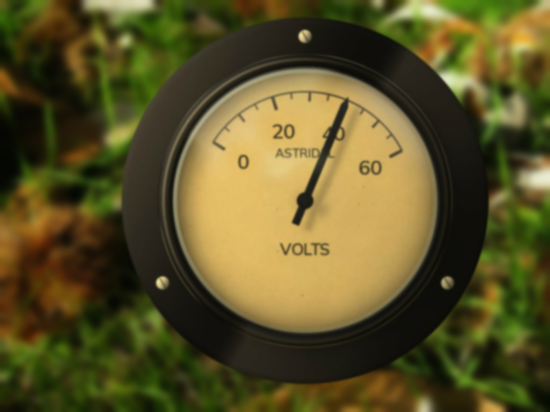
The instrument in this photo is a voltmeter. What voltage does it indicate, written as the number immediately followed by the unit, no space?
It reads 40V
